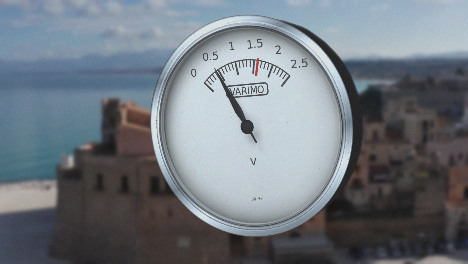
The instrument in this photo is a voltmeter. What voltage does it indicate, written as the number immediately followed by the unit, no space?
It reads 0.5V
